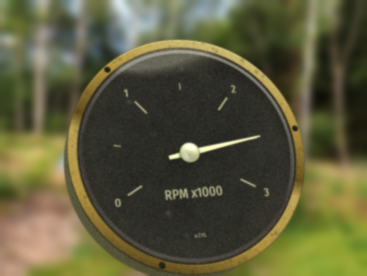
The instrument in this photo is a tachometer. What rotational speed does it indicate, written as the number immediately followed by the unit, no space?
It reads 2500rpm
